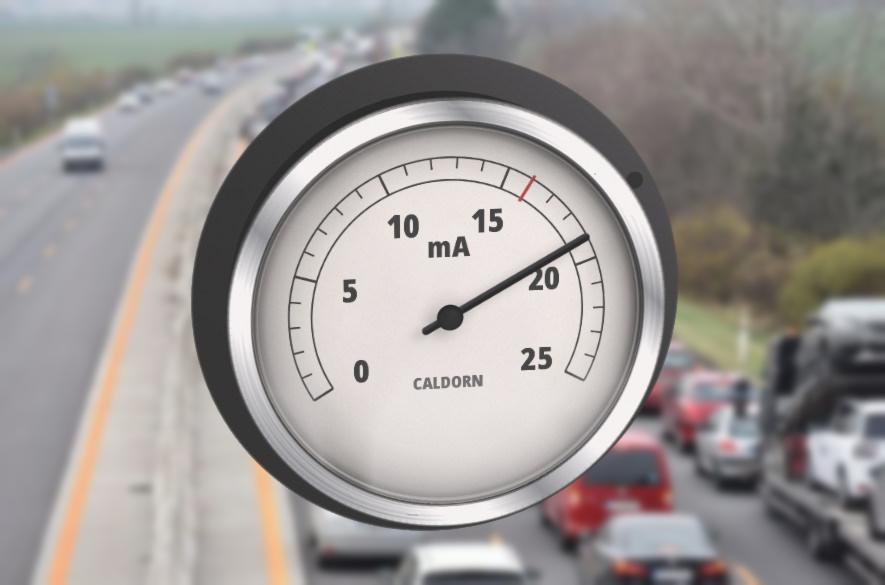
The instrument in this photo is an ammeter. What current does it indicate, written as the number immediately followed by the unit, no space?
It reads 19mA
